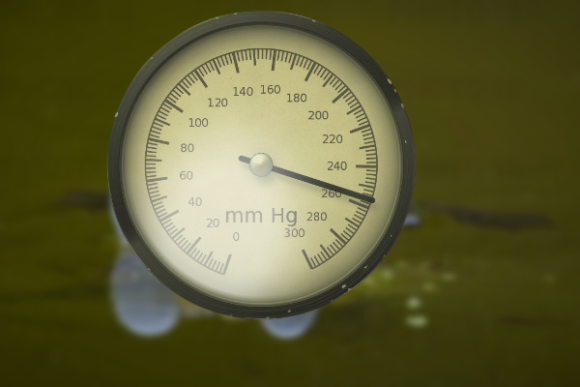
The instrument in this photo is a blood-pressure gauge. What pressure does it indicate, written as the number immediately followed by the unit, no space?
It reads 256mmHg
